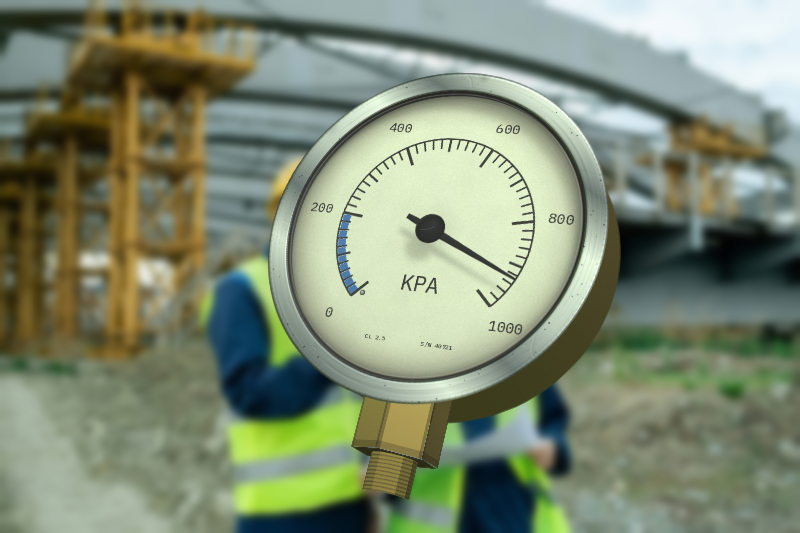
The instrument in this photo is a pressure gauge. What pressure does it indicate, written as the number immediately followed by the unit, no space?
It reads 930kPa
